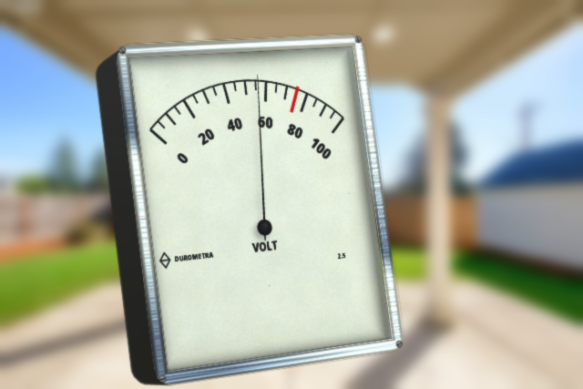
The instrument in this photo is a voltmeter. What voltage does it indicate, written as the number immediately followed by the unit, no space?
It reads 55V
